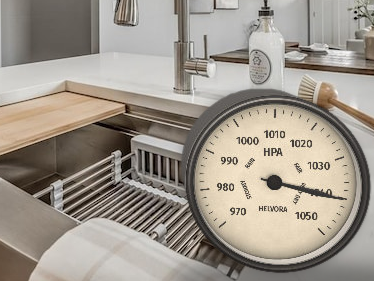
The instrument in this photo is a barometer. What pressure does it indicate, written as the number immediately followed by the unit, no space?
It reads 1040hPa
